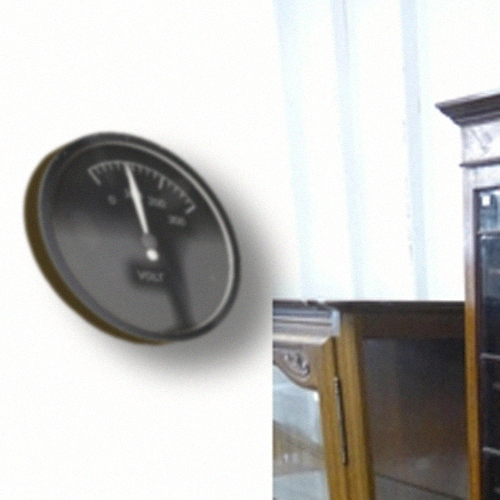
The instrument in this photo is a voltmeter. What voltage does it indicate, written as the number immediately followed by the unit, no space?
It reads 100V
